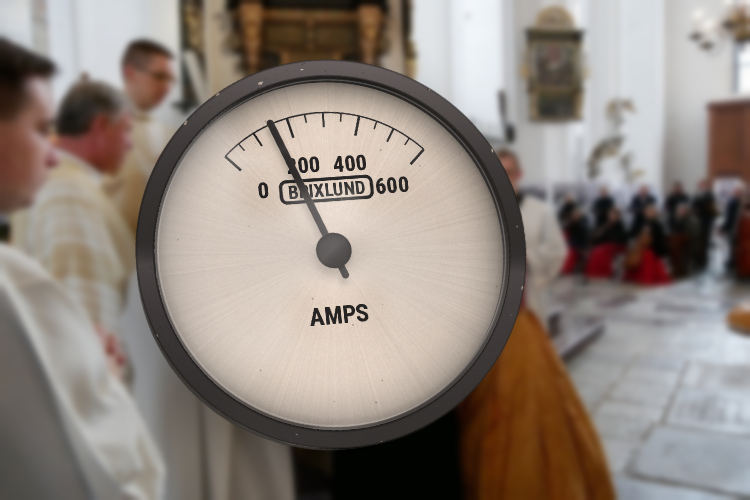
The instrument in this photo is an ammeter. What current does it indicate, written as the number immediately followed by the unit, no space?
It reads 150A
